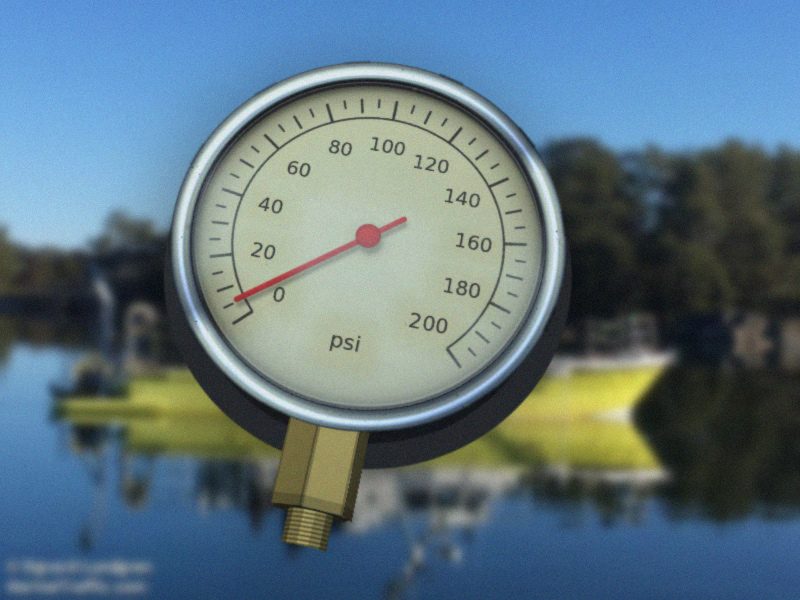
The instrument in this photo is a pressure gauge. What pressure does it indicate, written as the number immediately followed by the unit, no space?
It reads 5psi
